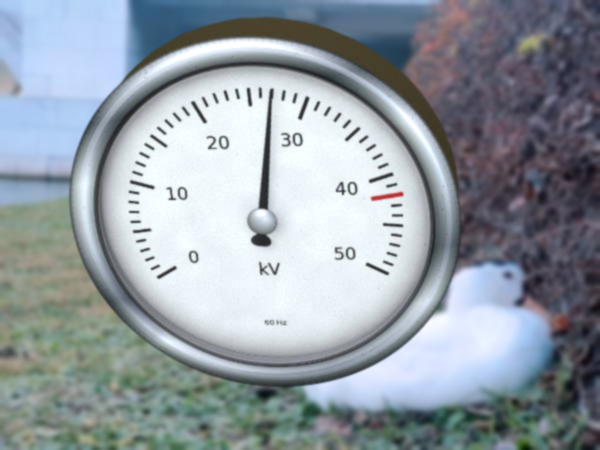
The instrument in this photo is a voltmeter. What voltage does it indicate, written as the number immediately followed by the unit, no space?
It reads 27kV
